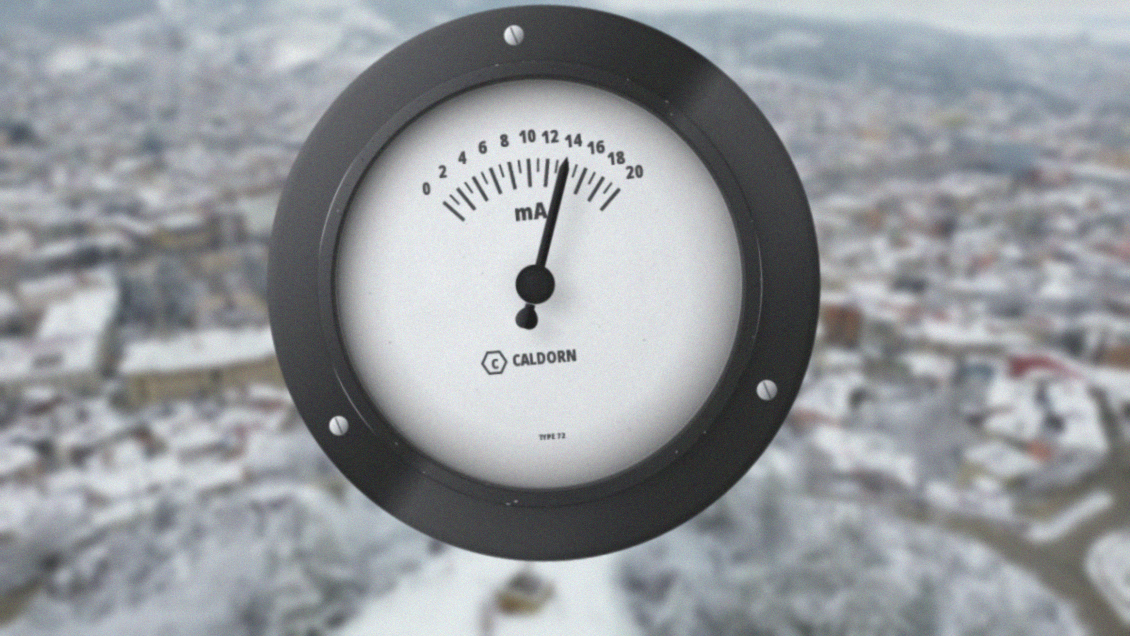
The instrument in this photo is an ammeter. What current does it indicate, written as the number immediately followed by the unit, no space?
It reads 14mA
